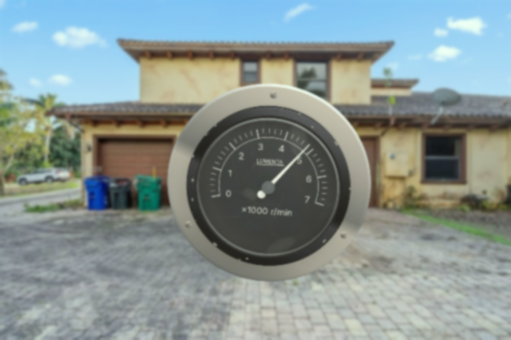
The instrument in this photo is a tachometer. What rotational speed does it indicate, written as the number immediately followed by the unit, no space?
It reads 4800rpm
